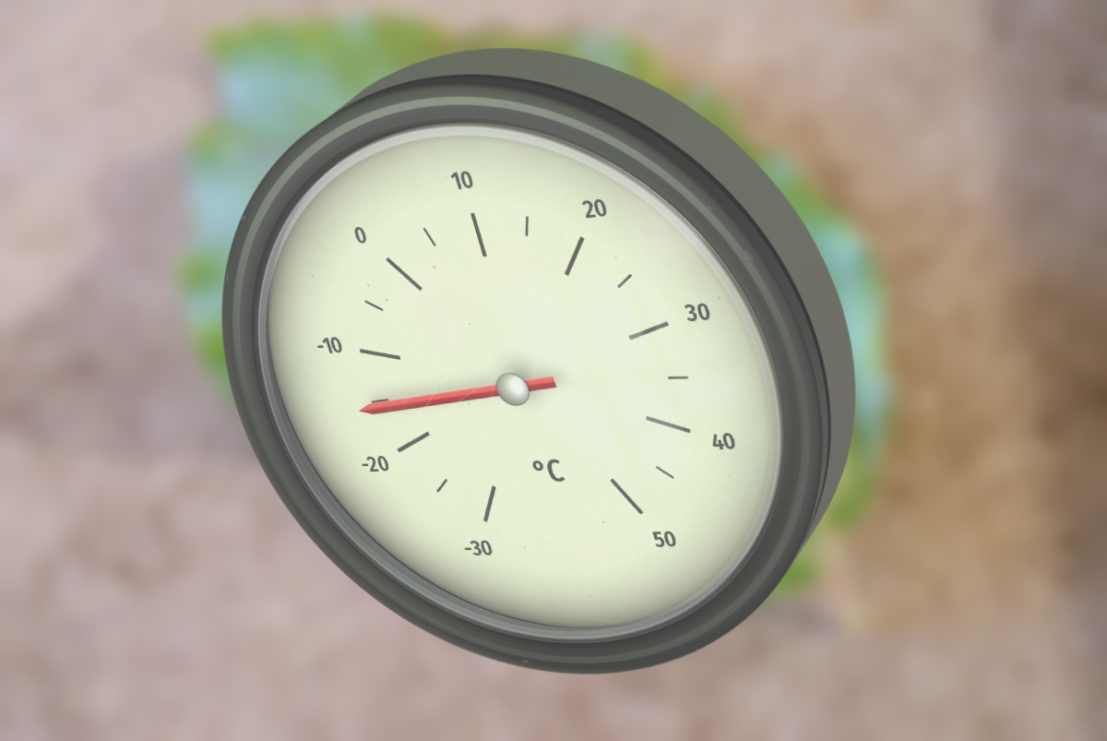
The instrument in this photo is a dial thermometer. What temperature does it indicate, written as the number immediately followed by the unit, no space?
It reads -15°C
